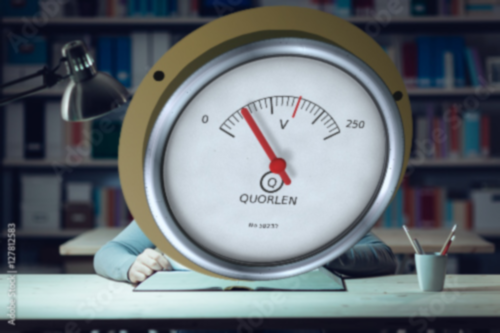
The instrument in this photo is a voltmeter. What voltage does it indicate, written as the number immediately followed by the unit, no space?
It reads 50V
